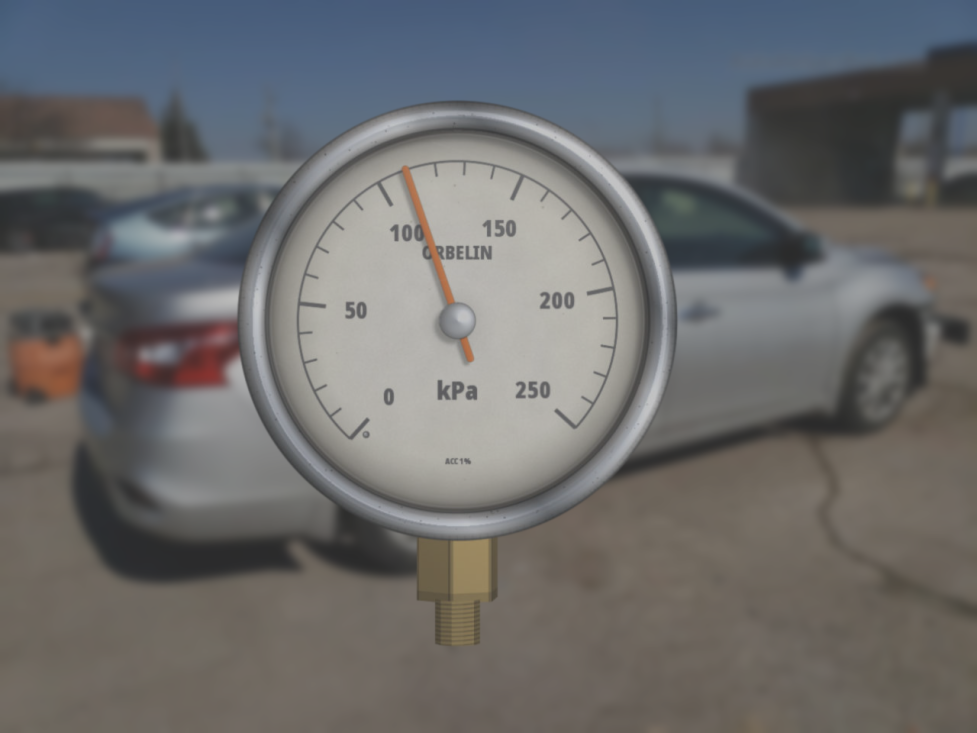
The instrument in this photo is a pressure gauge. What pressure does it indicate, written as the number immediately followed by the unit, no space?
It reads 110kPa
